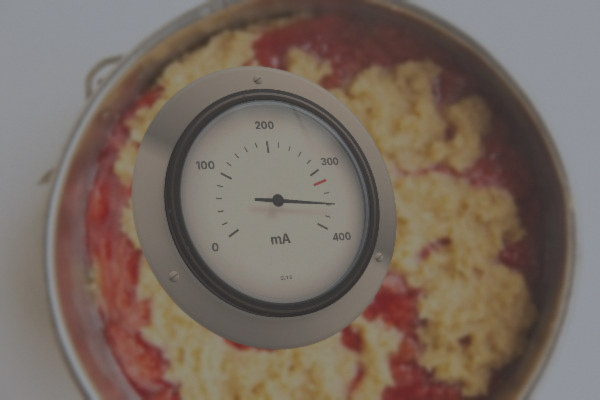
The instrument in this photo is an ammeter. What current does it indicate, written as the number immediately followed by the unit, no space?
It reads 360mA
